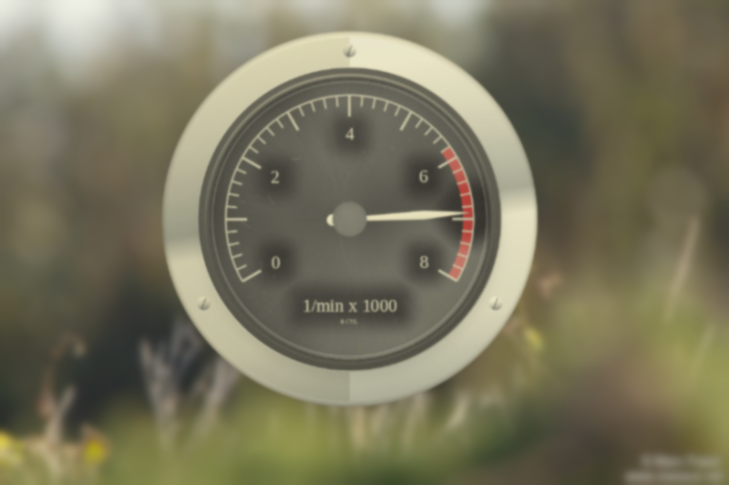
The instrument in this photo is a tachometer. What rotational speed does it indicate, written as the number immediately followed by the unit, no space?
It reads 6900rpm
